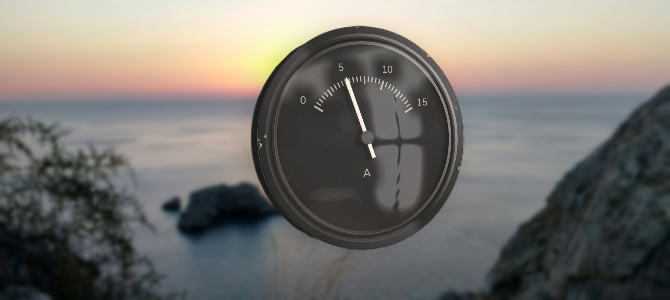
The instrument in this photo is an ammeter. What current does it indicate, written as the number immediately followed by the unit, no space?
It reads 5A
